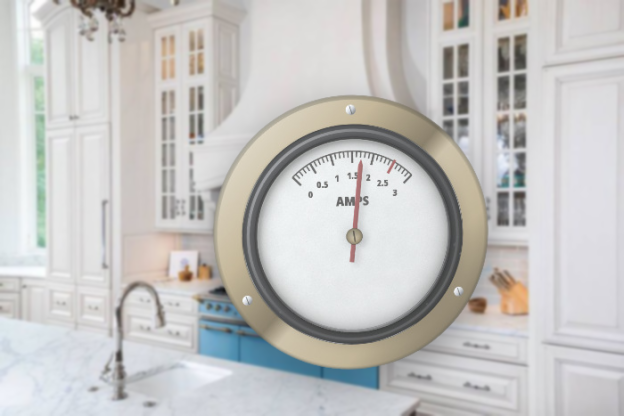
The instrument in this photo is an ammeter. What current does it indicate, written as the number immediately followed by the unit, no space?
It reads 1.7A
